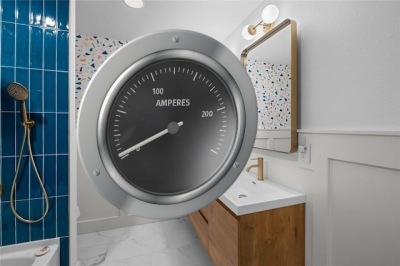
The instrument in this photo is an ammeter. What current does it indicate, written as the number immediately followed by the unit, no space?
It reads 5A
